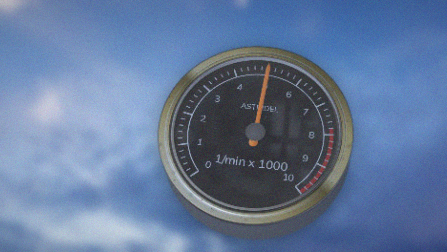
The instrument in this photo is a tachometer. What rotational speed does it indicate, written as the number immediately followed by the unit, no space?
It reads 5000rpm
